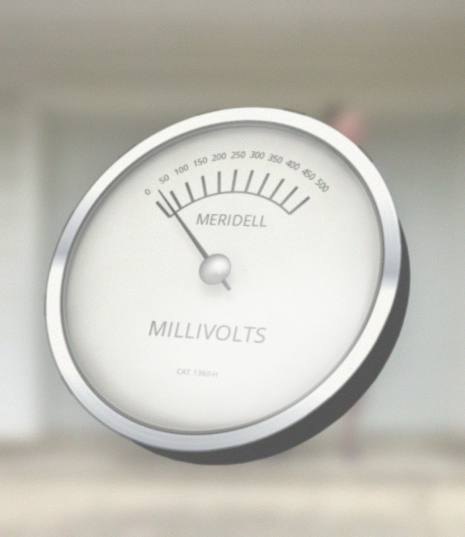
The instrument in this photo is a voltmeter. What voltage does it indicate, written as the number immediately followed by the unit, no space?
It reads 25mV
